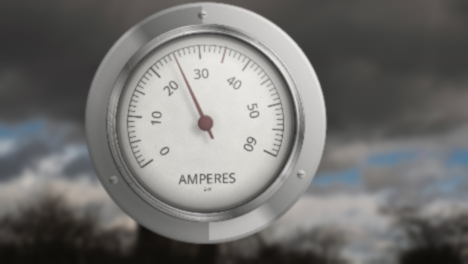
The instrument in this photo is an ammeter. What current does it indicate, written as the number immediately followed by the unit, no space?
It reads 25A
